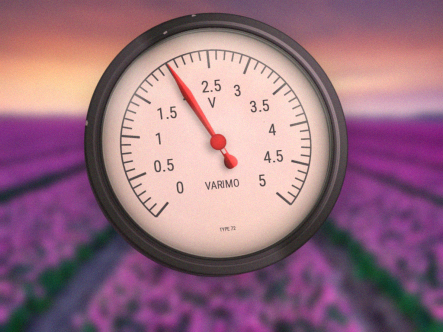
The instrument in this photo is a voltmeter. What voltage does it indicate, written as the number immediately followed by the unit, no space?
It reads 2V
